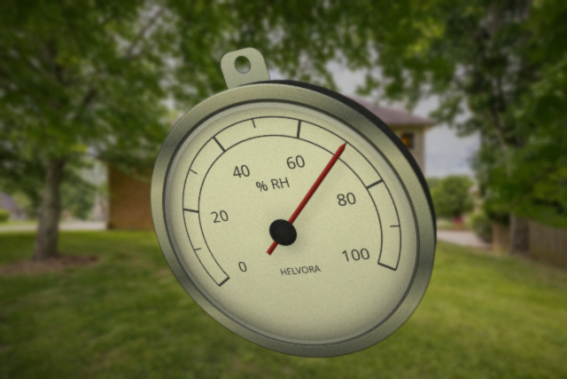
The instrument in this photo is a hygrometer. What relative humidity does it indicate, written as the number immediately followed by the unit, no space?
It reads 70%
